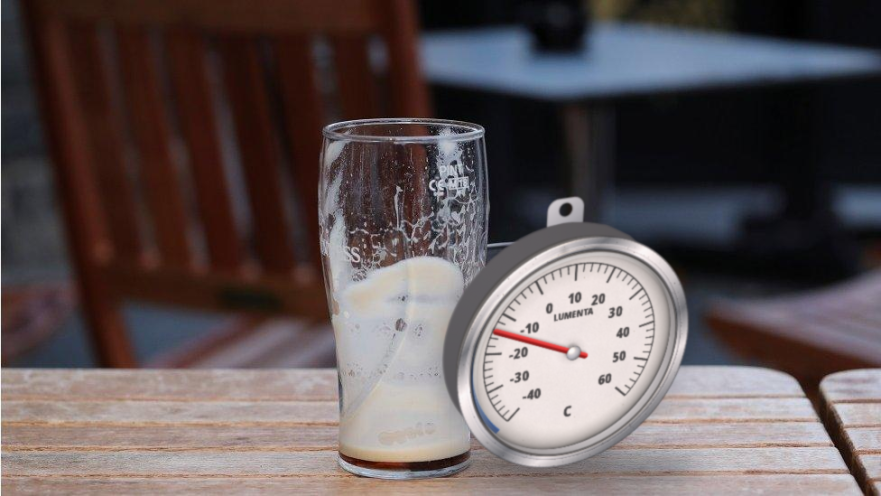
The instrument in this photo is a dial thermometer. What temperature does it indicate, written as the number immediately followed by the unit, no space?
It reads -14°C
